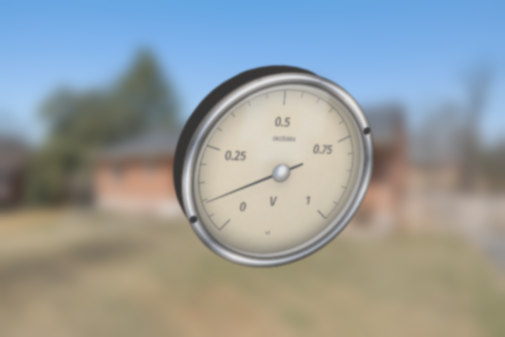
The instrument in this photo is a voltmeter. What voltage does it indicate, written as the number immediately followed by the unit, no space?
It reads 0.1V
